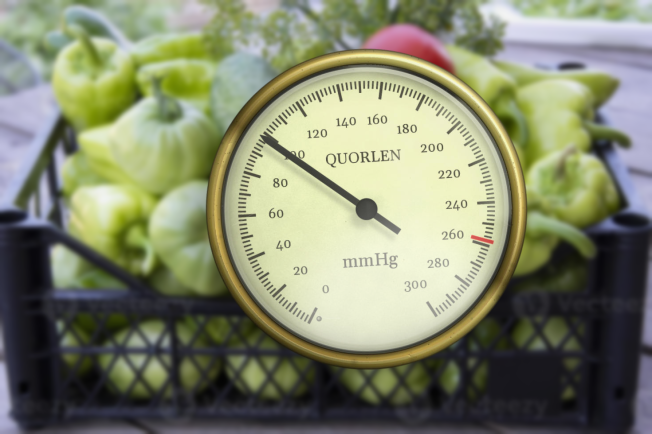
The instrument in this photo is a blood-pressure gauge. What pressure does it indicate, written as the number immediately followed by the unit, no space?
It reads 98mmHg
